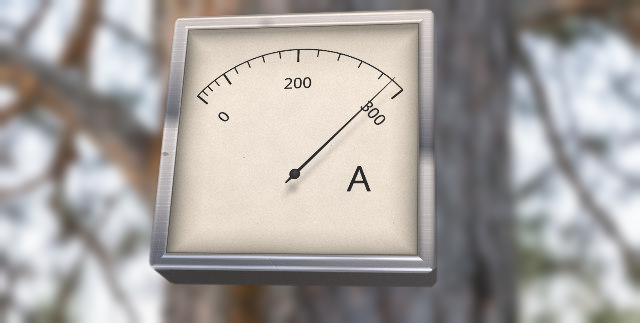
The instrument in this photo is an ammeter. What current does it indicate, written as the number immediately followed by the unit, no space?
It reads 290A
